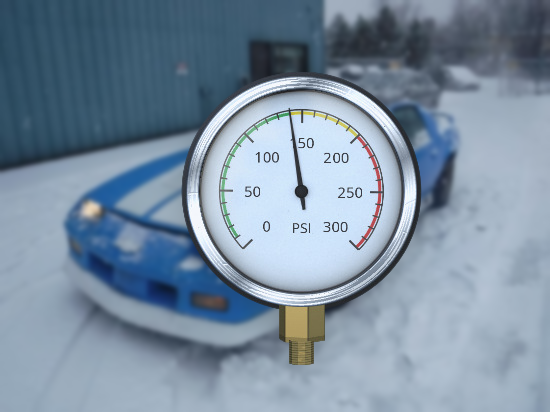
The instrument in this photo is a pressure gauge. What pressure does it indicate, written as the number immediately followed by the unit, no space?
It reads 140psi
